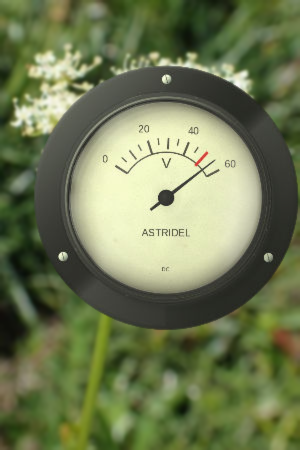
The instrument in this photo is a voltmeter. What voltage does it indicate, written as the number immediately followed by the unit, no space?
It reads 55V
